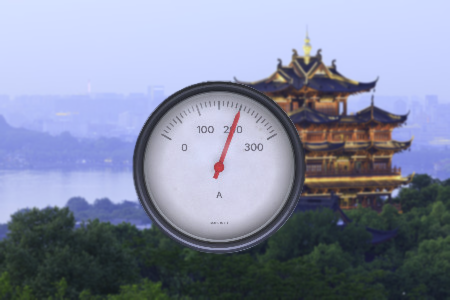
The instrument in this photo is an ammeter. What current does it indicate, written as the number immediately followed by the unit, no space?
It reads 200A
